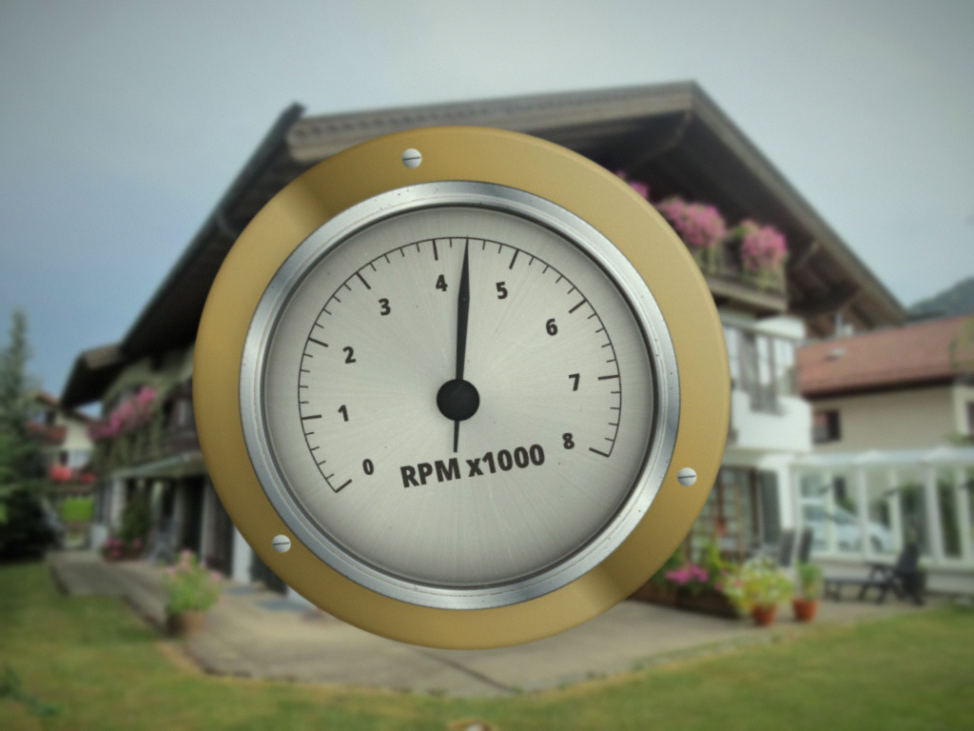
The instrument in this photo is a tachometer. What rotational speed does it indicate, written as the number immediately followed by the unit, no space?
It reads 4400rpm
